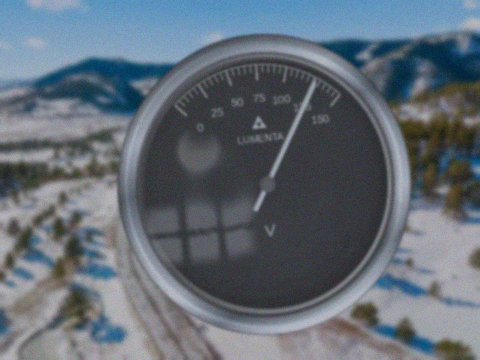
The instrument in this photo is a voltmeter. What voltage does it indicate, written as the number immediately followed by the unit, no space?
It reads 125V
